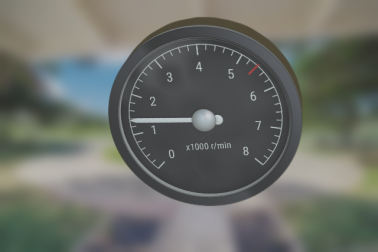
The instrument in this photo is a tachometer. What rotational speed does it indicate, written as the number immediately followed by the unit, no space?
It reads 1400rpm
